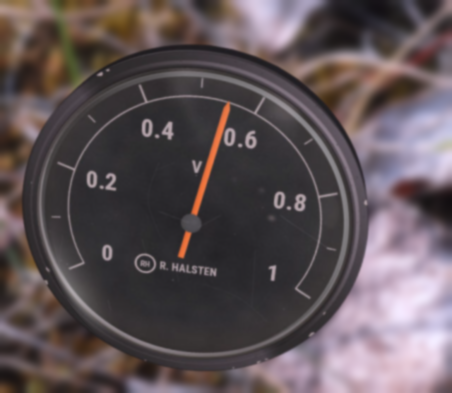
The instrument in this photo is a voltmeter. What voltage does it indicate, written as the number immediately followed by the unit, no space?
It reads 0.55V
